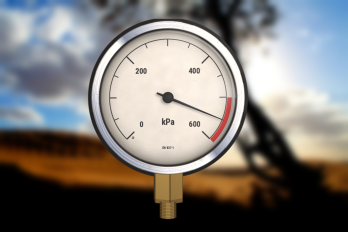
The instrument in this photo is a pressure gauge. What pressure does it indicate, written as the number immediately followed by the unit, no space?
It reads 550kPa
